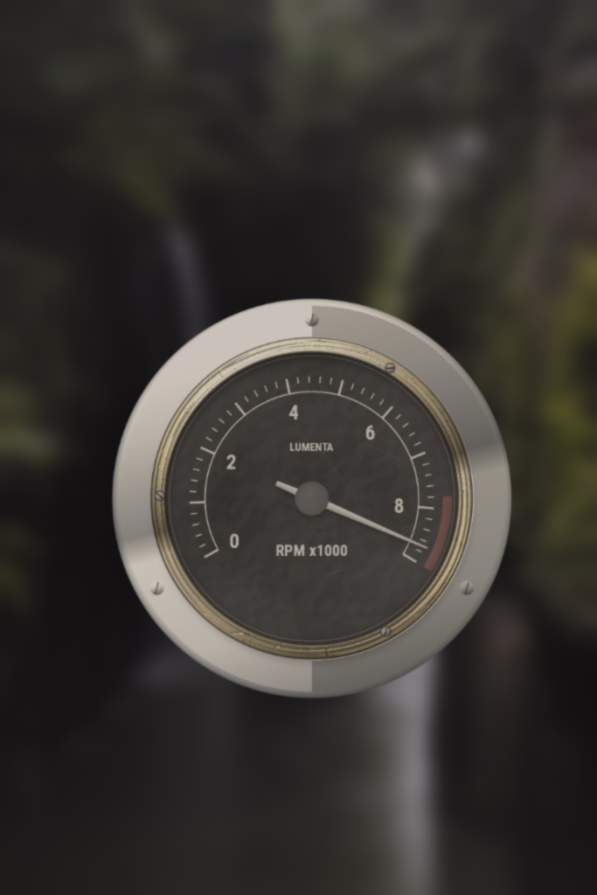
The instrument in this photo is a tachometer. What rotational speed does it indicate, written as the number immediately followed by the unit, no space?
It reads 8700rpm
